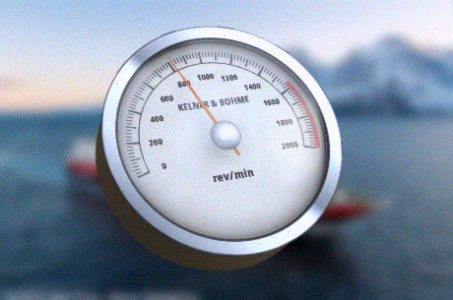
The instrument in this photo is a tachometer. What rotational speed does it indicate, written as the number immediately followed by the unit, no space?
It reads 800rpm
